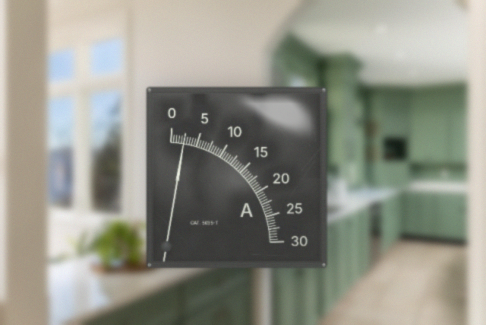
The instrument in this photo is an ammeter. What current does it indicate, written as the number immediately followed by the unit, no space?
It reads 2.5A
